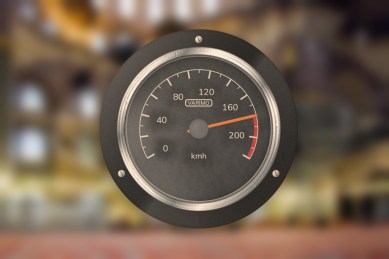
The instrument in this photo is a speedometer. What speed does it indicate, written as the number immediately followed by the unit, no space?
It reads 180km/h
